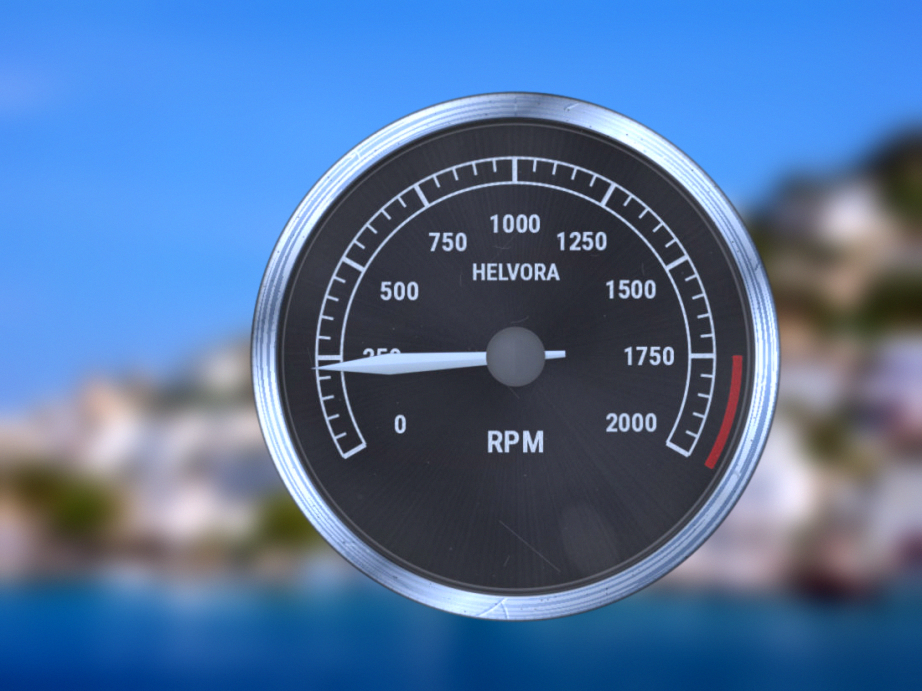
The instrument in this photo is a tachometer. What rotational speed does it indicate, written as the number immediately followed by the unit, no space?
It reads 225rpm
